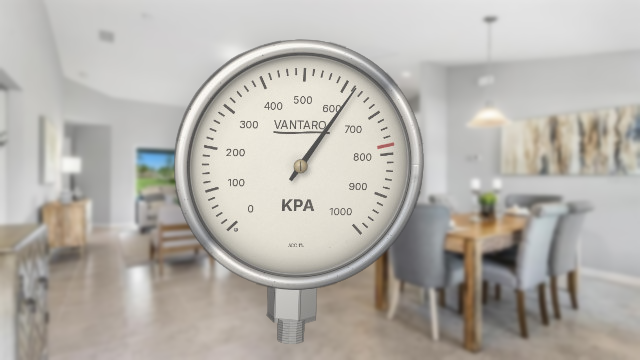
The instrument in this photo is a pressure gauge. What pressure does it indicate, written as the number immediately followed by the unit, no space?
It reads 620kPa
